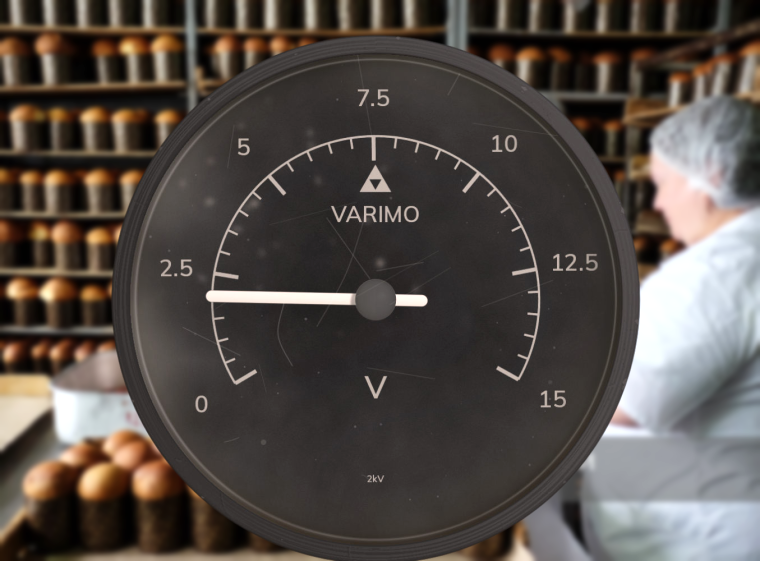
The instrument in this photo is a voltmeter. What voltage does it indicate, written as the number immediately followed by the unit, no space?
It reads 2V
